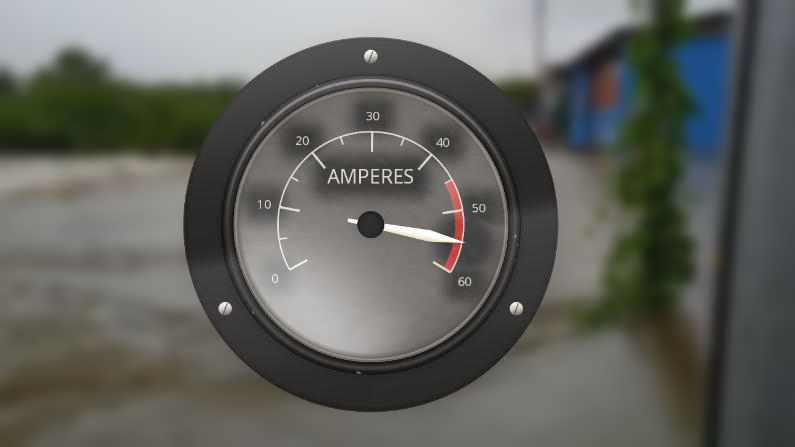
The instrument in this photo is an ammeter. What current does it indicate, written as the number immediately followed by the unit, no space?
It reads 55A
